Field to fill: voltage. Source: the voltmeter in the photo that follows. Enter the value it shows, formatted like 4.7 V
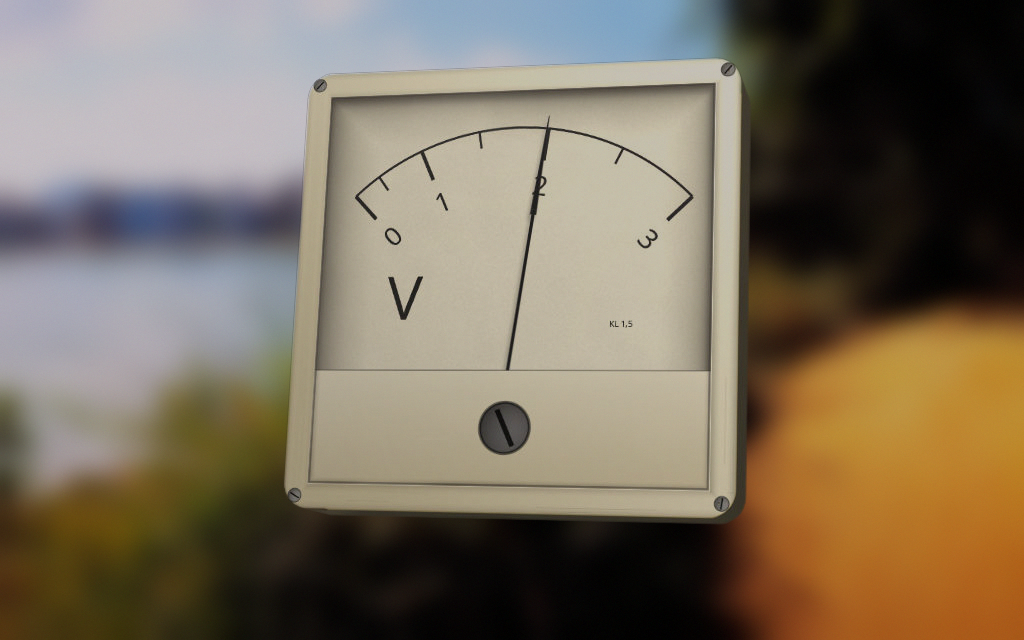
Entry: 2 V
